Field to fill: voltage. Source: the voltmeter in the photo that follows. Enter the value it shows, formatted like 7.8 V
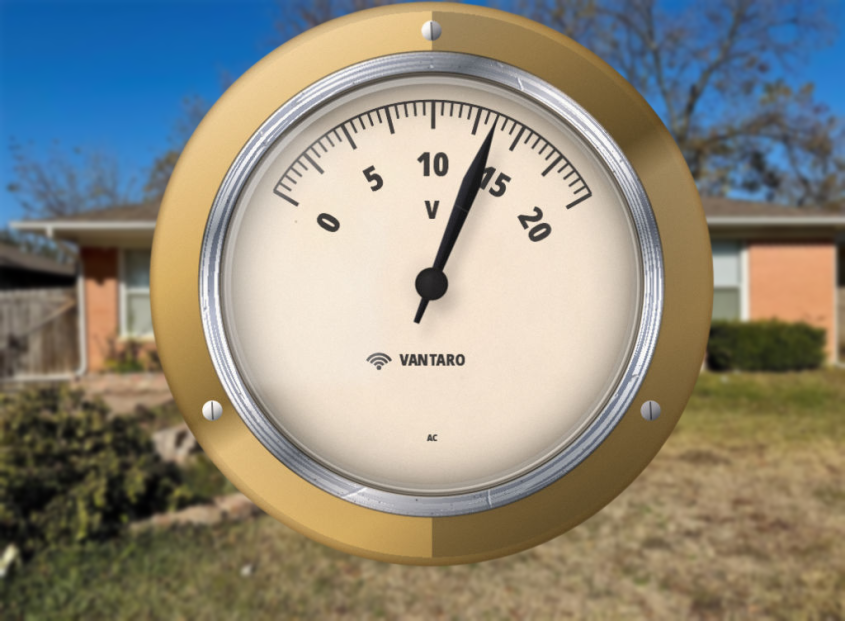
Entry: 13.5 V
